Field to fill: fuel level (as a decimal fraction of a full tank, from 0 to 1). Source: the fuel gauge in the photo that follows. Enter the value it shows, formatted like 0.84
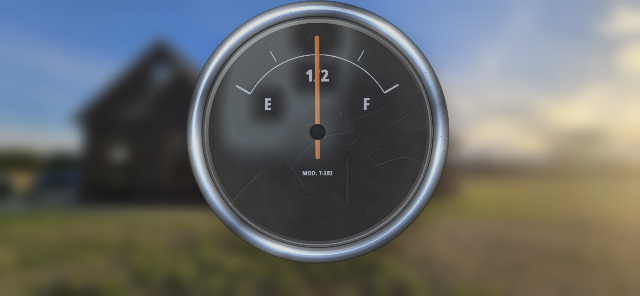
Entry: 0.5
